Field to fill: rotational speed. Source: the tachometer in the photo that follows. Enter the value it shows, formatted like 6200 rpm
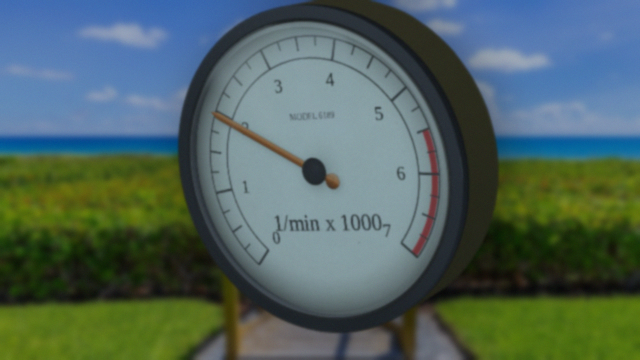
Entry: 2000 rpm
